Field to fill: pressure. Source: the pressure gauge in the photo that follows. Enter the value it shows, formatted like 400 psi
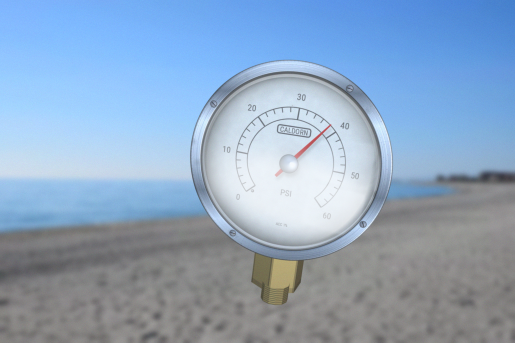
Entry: 38 psi
